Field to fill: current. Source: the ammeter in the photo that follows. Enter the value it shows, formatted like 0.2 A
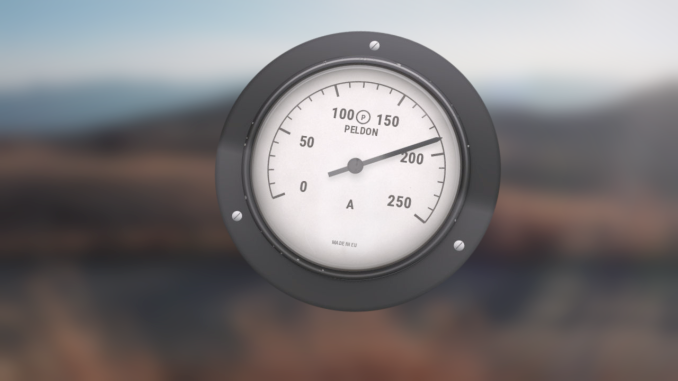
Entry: 190 A
